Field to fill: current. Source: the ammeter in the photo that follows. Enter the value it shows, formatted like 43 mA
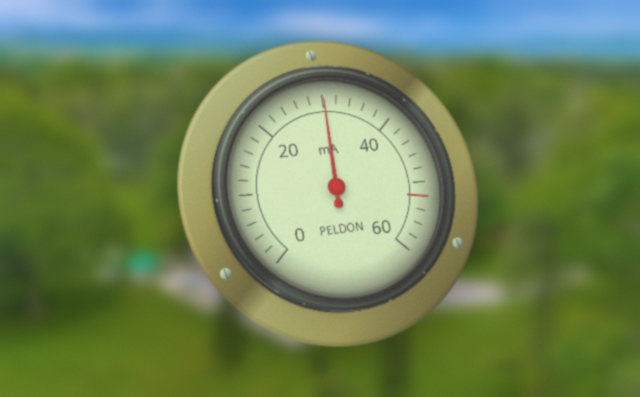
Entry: 30 mA
